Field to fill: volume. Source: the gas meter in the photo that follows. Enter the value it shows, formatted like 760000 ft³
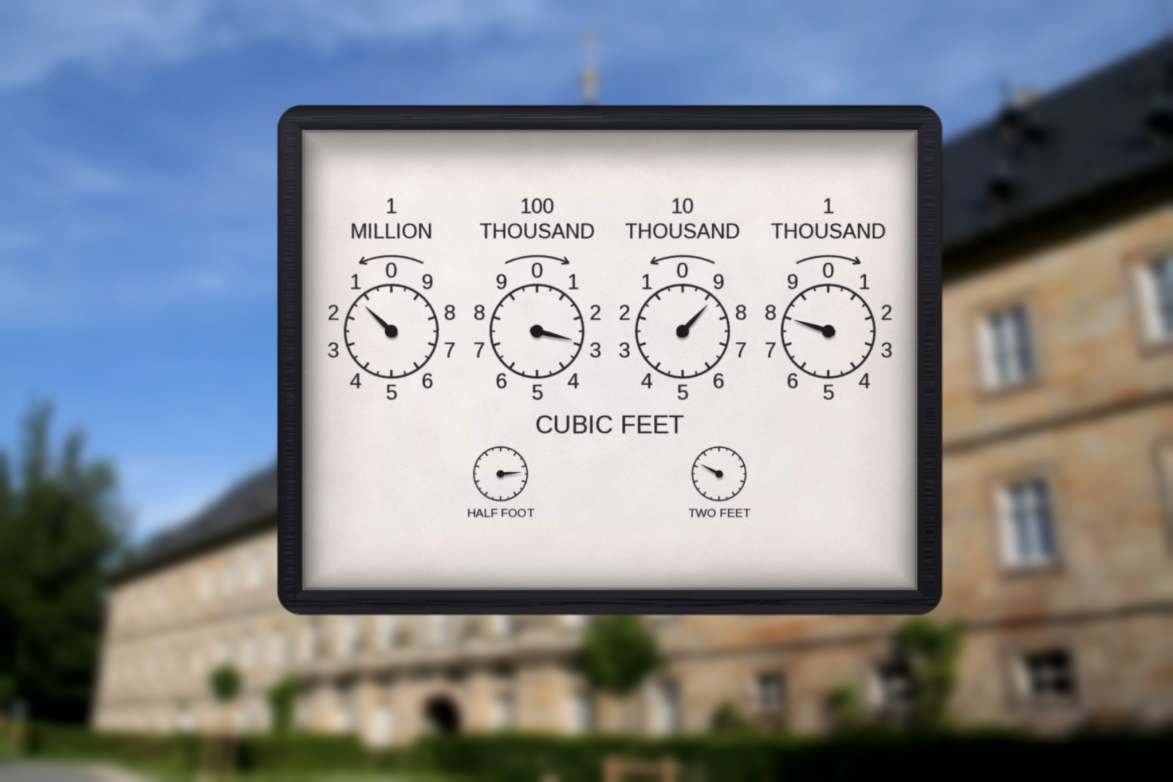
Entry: 128800 ft³
